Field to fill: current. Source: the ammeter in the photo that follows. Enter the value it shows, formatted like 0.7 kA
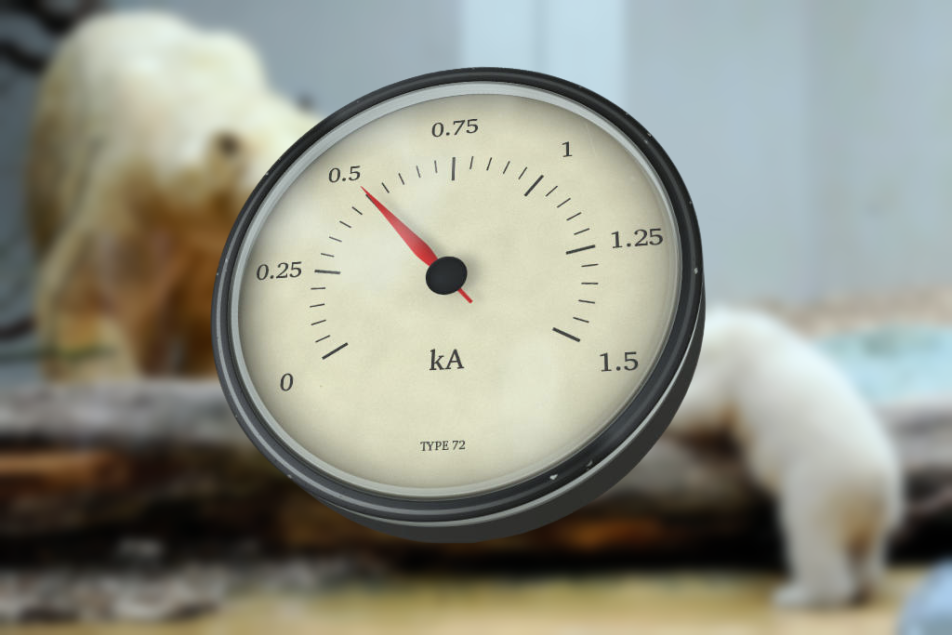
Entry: 0.5 kA
